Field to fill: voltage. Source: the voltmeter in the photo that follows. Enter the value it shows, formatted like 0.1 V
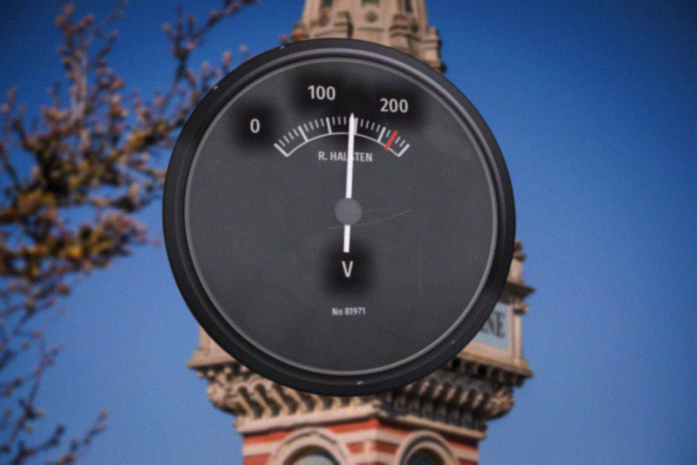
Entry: 140 V
